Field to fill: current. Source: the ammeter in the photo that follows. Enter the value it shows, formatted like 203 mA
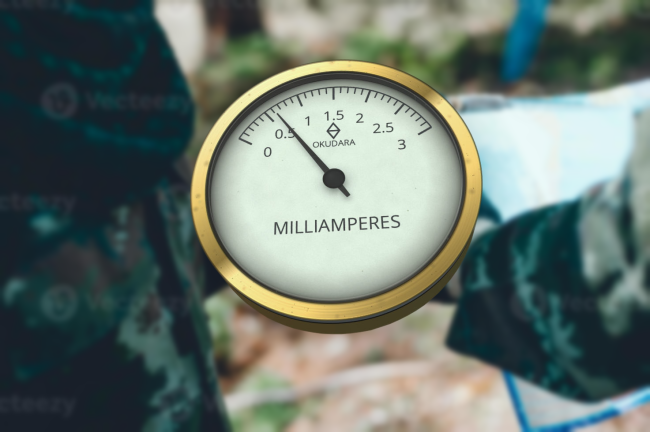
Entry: 0.6 mA
